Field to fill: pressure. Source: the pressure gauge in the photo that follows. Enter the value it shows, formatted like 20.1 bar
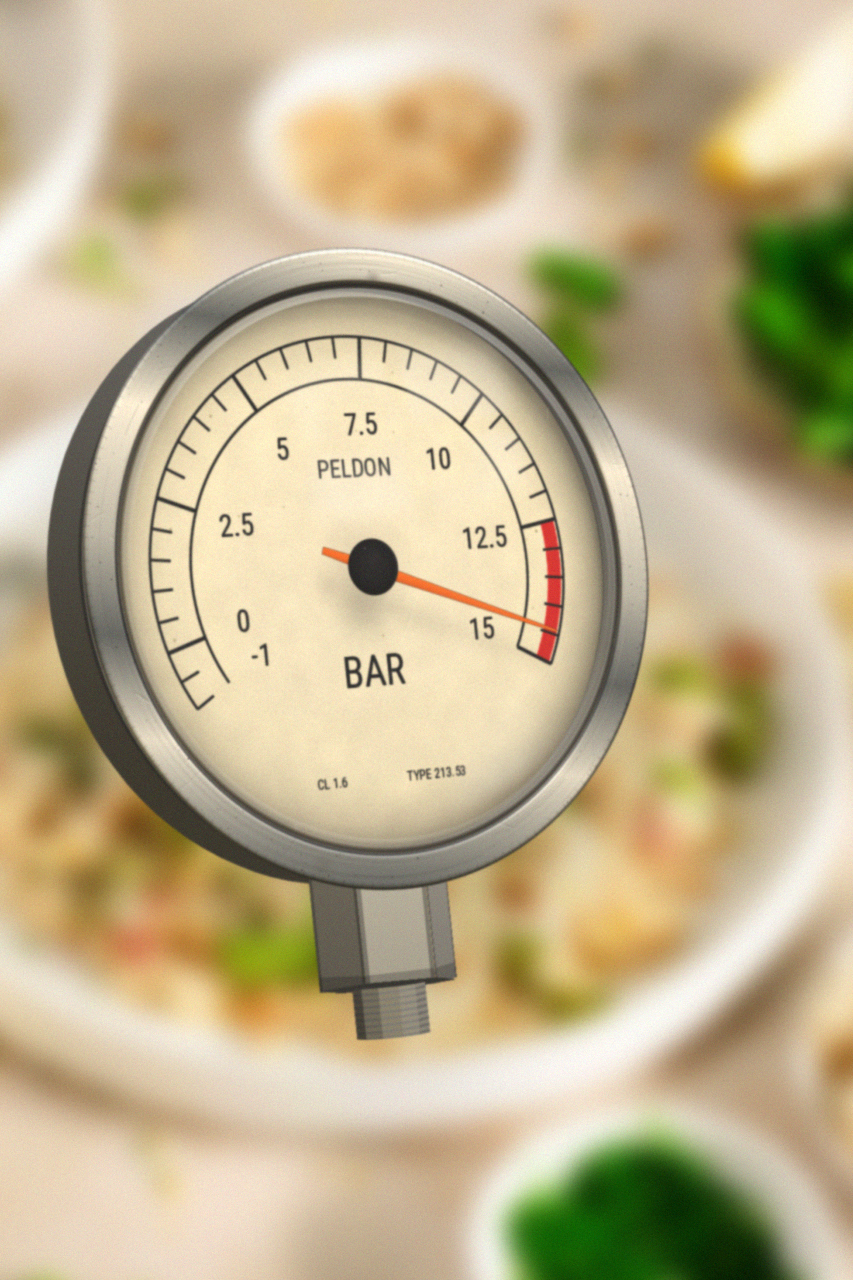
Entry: 14.5 bar
